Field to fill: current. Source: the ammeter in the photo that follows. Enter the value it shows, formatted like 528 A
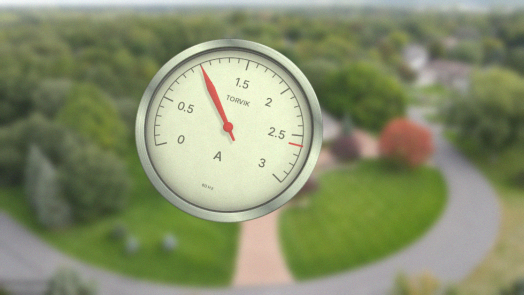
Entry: 1 A
